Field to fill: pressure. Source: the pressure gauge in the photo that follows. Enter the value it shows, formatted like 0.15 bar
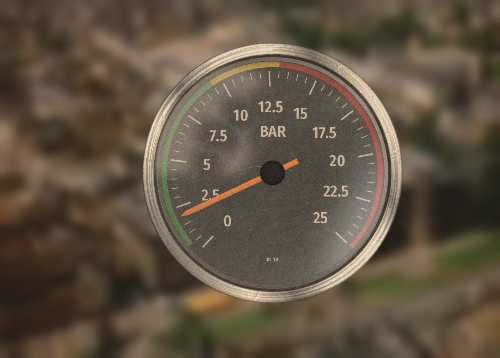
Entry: 2 bar
